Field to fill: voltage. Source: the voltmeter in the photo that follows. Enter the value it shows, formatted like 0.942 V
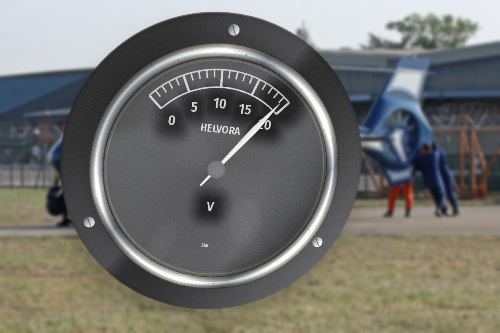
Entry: 19 V
